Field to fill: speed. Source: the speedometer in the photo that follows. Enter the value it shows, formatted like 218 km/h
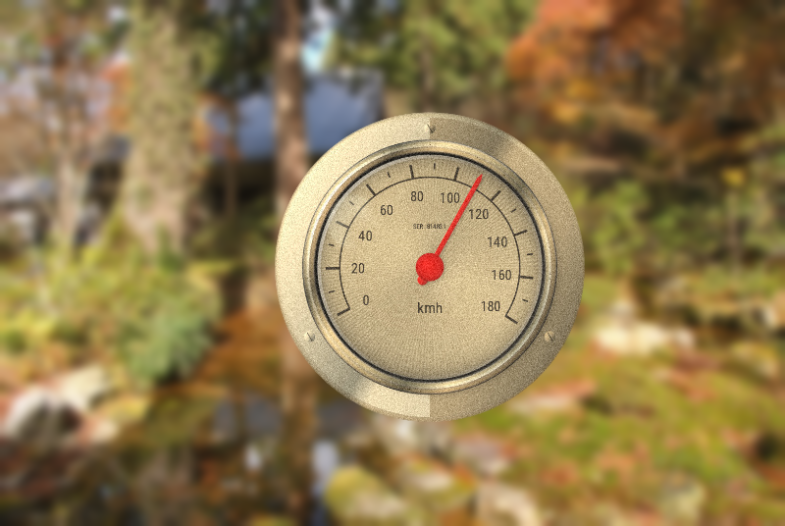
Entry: 110 km/h
